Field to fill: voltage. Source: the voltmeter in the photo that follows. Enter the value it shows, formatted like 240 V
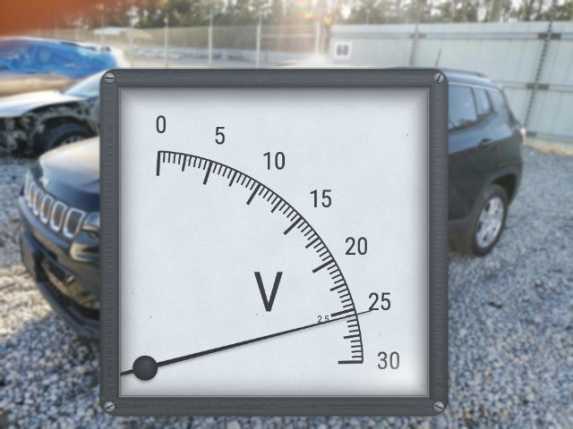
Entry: 25.5 V
